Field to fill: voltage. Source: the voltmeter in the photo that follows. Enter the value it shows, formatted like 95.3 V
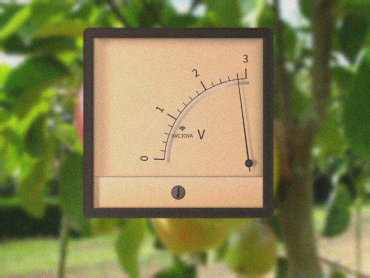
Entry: 2.8 V
